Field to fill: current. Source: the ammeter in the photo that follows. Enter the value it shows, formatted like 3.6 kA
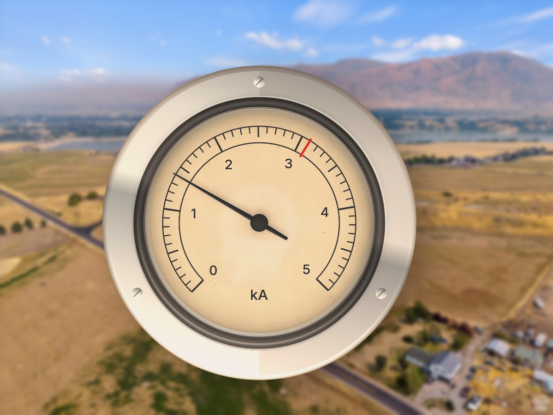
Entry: 1.4 kA
